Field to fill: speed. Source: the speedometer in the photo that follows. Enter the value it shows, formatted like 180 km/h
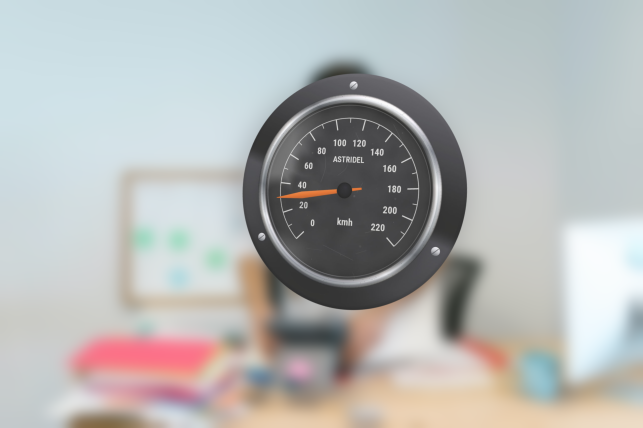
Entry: 30 km/h
